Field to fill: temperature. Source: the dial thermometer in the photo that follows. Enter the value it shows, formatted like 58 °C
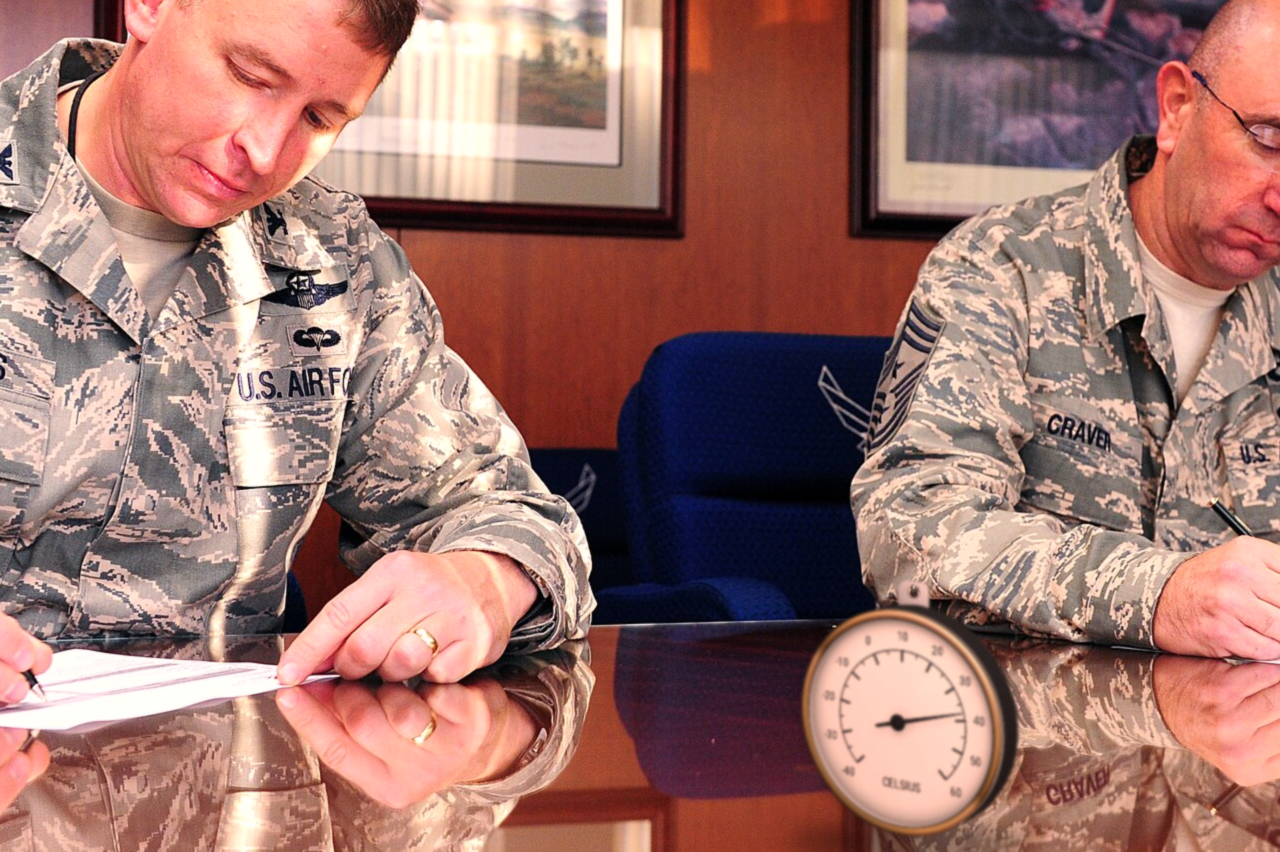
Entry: 37.5 °C
